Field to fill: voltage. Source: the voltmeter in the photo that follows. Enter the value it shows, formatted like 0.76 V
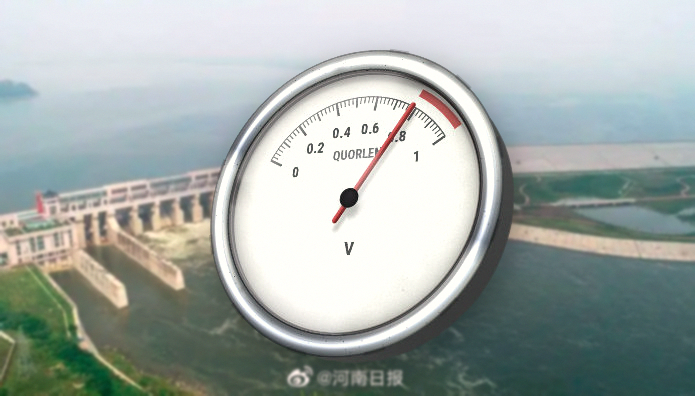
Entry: 0.8 V
